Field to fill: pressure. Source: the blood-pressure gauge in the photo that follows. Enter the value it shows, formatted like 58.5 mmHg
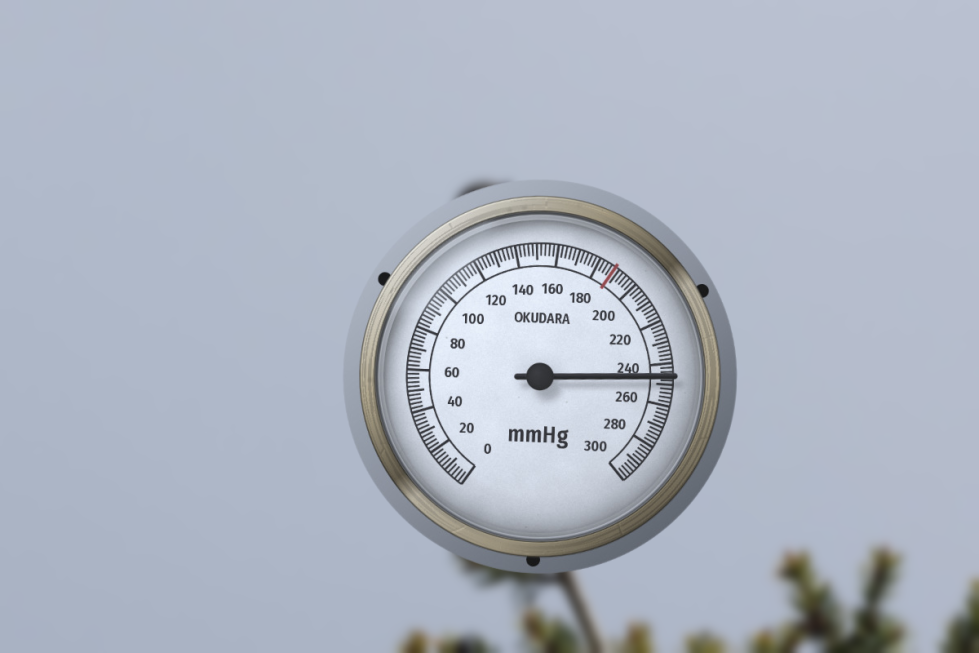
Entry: 246 mmHg
